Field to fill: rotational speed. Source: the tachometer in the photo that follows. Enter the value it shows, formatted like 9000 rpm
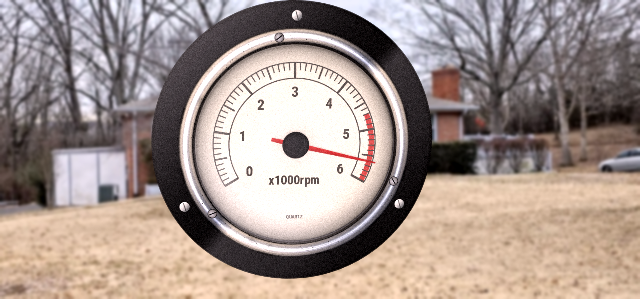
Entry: 5600 rpm
